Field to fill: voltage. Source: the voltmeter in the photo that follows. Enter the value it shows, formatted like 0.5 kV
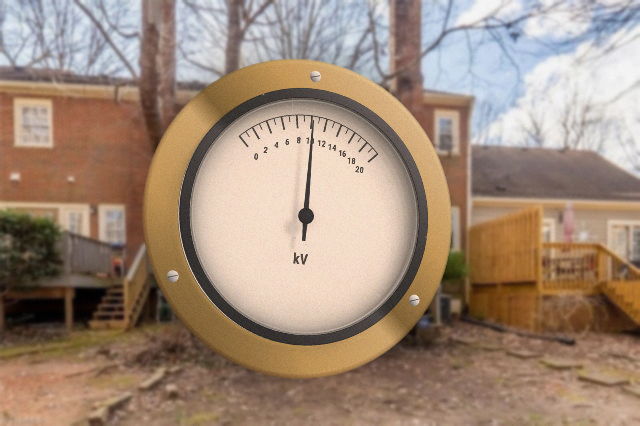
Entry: 10 kV
